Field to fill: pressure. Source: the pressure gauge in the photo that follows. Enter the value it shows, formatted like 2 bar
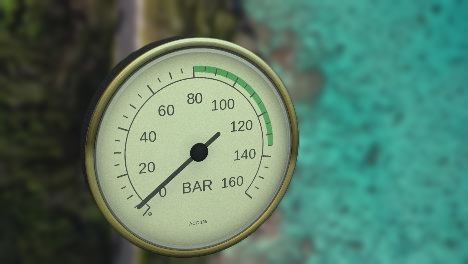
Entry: 5 bar
